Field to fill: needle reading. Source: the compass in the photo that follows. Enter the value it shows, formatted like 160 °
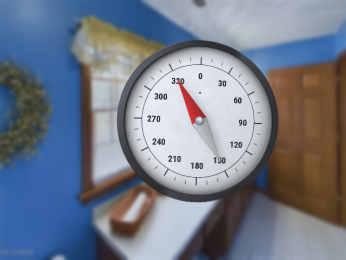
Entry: 330 °
